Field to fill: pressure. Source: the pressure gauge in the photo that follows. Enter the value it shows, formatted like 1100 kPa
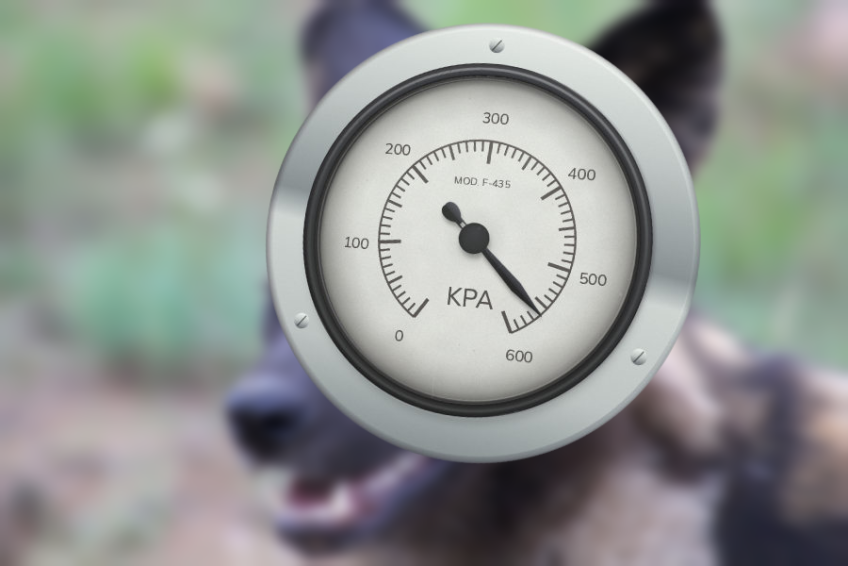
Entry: 560 kPa
